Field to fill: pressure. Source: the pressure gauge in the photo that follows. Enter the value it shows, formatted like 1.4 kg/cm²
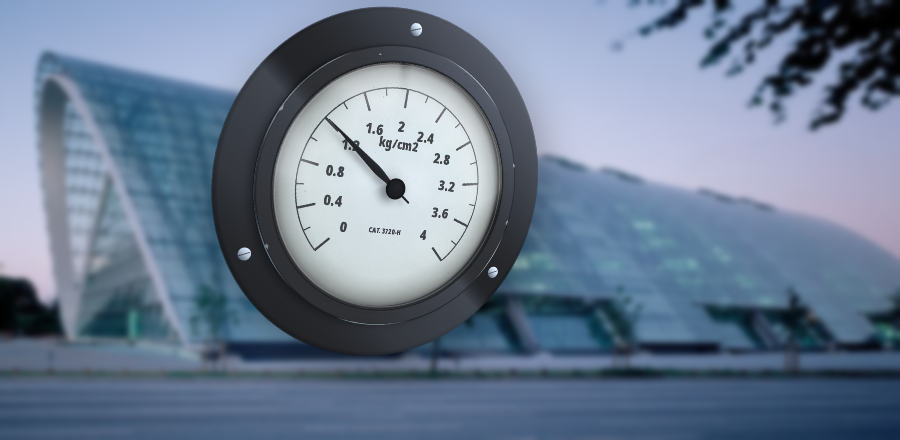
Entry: 1.2 kg/cm²
